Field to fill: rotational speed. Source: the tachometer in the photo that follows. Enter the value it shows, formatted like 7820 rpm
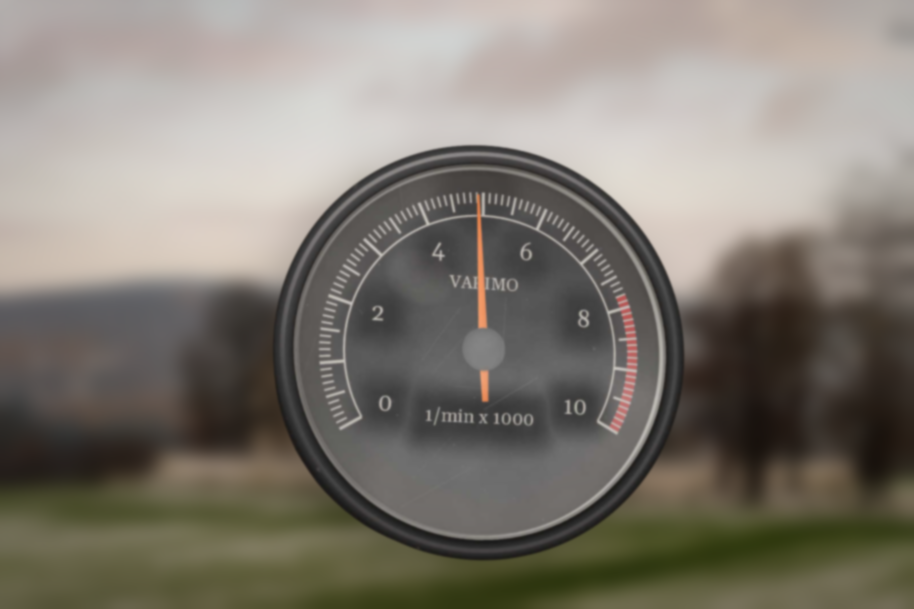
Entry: 4900 rpm
